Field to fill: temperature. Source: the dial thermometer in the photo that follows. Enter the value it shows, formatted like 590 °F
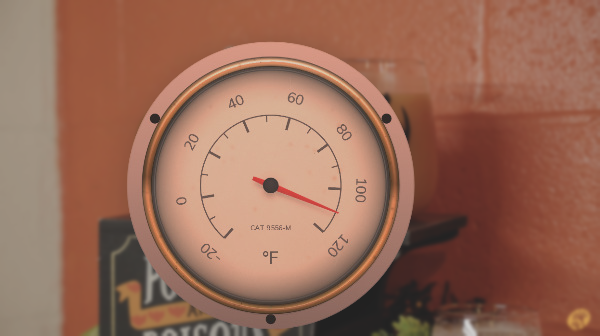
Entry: 110 °F
